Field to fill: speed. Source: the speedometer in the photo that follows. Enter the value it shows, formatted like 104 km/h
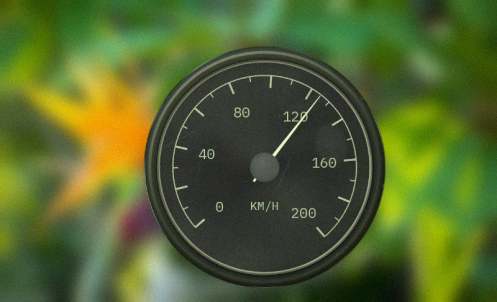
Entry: 125 km/h
